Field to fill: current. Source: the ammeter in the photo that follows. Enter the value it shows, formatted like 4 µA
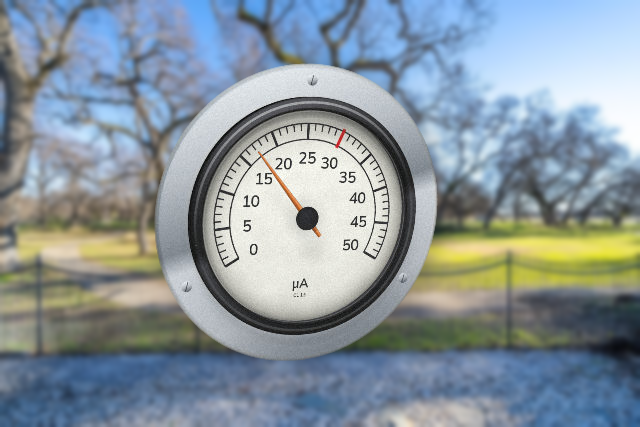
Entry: 17 µA
